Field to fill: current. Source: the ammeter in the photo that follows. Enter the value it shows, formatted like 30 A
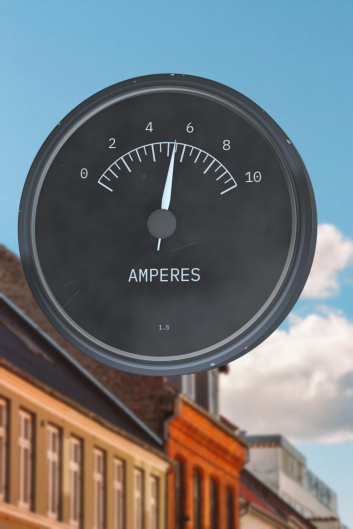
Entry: 5.5 A
